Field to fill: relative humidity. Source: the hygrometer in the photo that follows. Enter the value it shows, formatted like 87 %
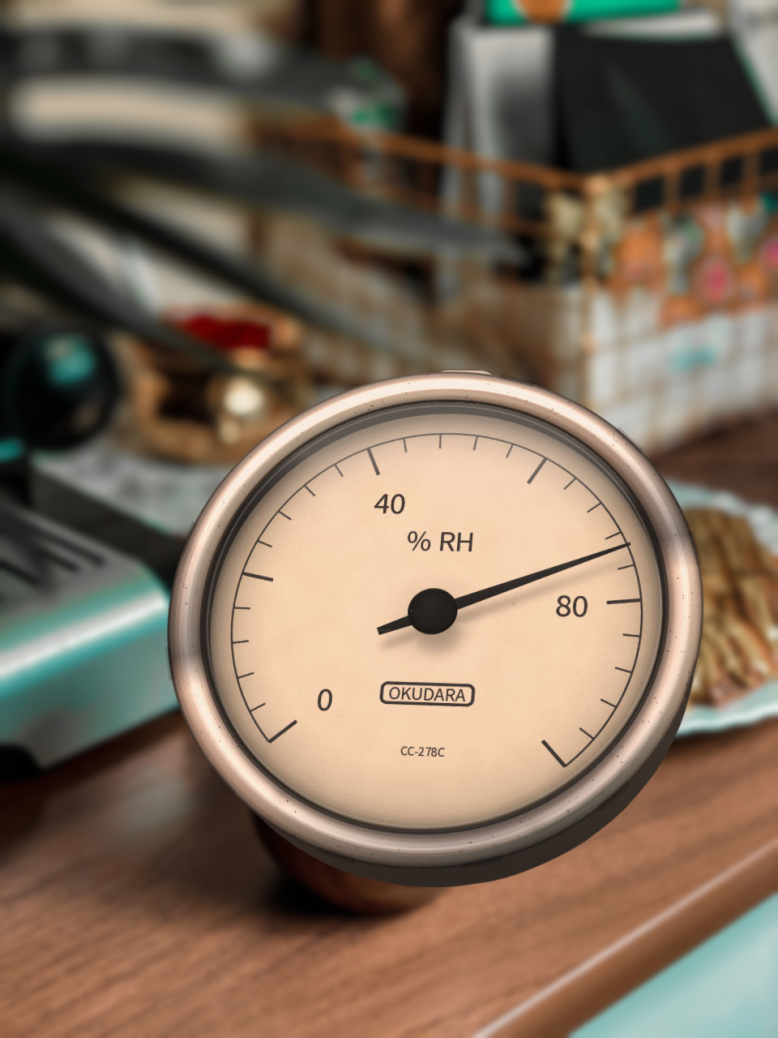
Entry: 74 %
